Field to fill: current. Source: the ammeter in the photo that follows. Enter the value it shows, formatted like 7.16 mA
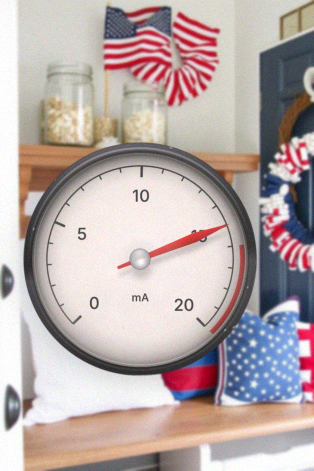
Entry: 15 mA
